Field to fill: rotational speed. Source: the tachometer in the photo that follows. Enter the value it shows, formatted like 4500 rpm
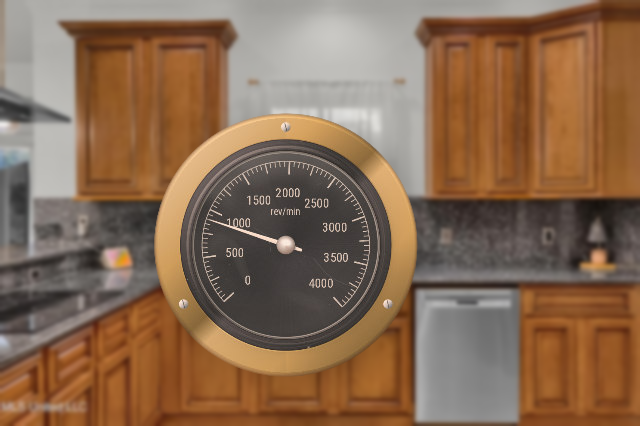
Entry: 900 rpm
